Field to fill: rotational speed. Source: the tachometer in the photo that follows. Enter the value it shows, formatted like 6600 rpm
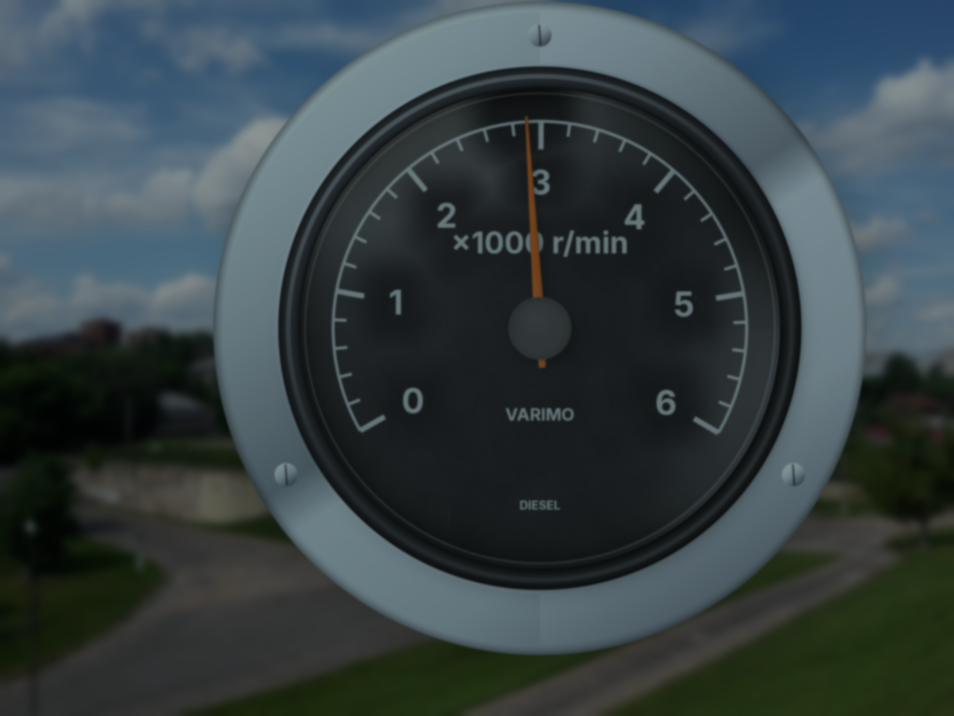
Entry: 2900 rpm
